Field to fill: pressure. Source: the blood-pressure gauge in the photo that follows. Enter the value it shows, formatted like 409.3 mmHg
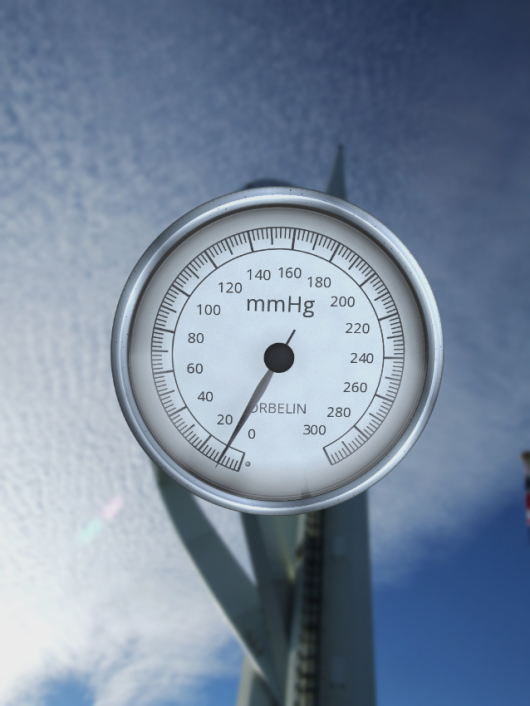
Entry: 10 mmHg
